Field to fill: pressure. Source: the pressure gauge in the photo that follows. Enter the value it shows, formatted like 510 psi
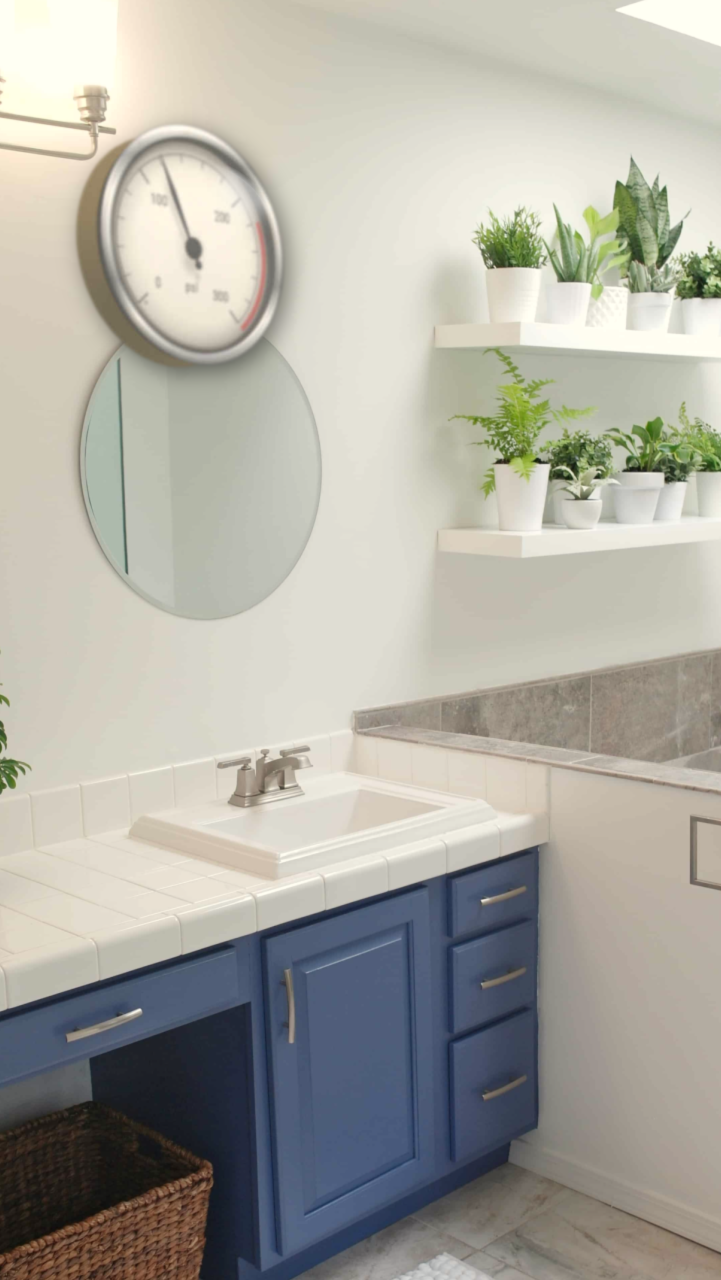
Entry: 120 psi
